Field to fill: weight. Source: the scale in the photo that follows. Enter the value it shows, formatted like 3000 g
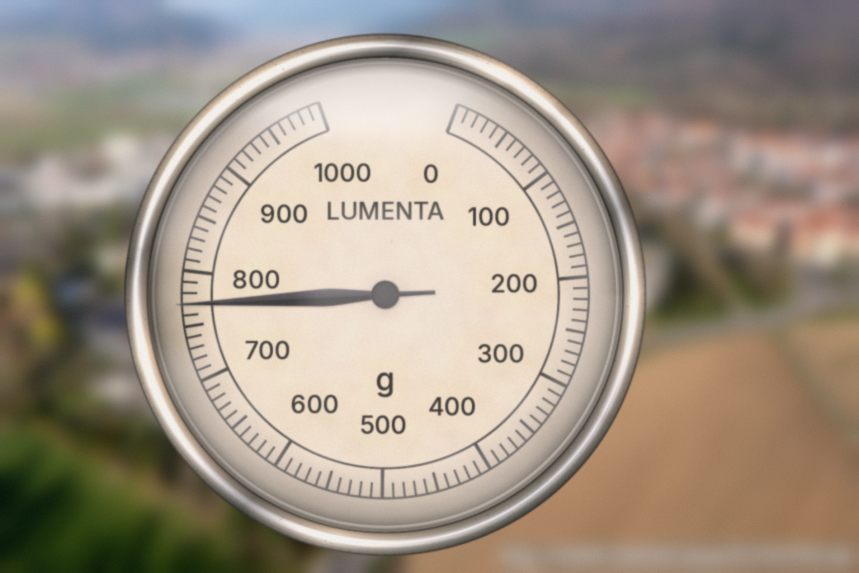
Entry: 770 g
